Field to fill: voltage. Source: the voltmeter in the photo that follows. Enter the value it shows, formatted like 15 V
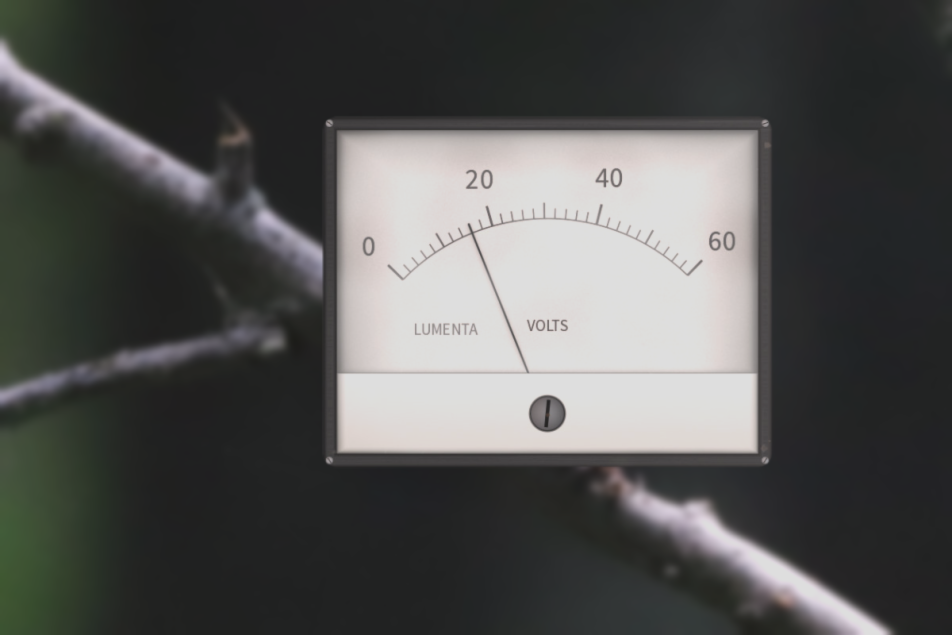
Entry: 16 V
